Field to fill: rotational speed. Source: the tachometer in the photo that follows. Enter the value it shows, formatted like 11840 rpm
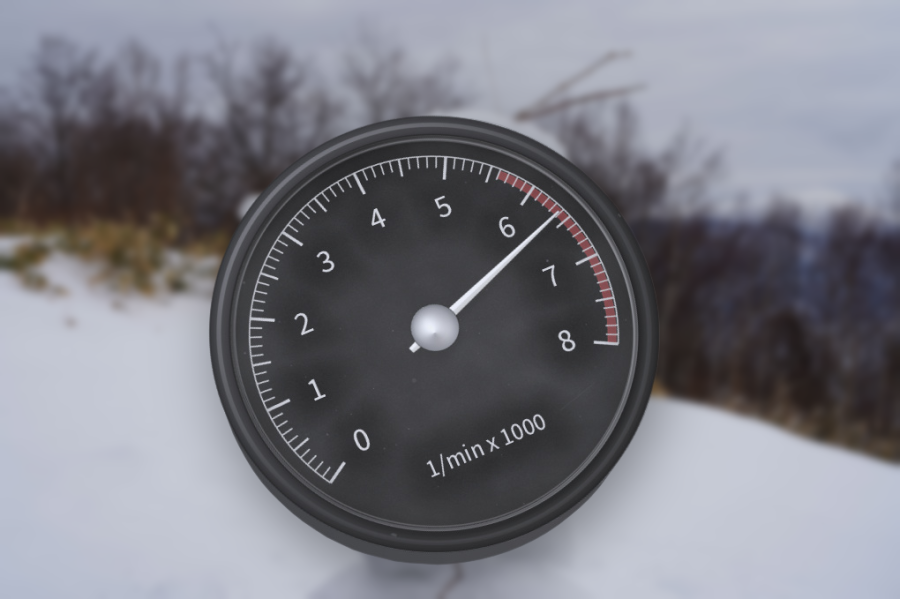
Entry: 6400 rpm
